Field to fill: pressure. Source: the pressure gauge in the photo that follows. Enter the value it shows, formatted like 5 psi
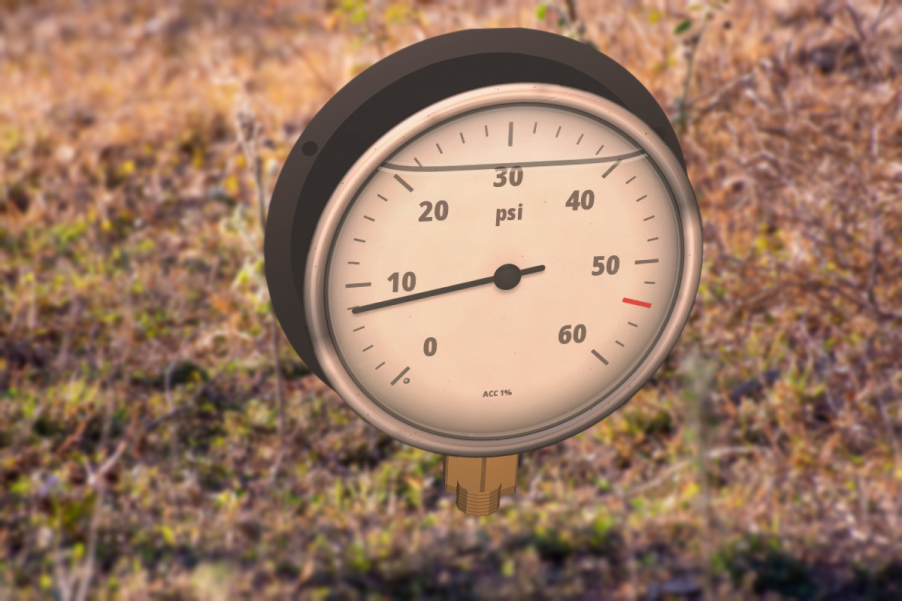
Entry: 8 psi
